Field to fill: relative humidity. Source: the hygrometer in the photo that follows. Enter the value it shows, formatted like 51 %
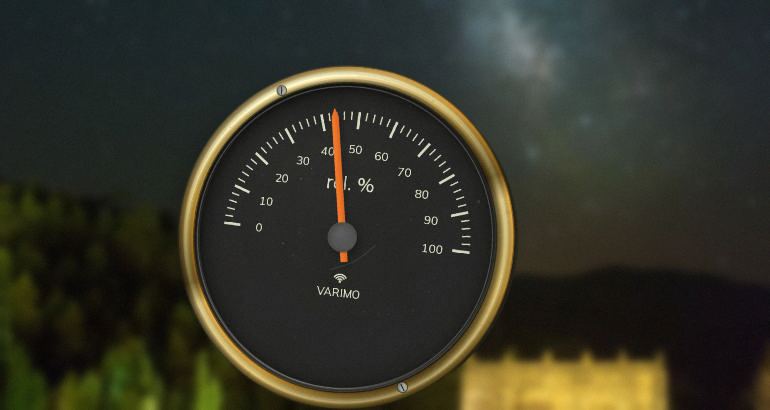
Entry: 44 %
